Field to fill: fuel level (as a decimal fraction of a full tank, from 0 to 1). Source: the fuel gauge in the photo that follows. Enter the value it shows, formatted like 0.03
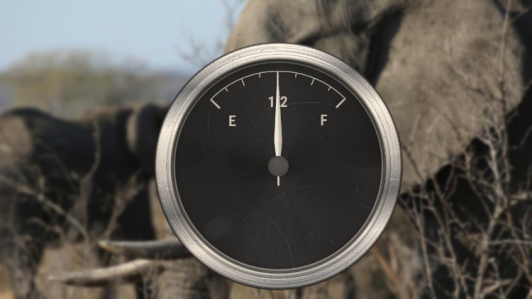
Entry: 0.5
